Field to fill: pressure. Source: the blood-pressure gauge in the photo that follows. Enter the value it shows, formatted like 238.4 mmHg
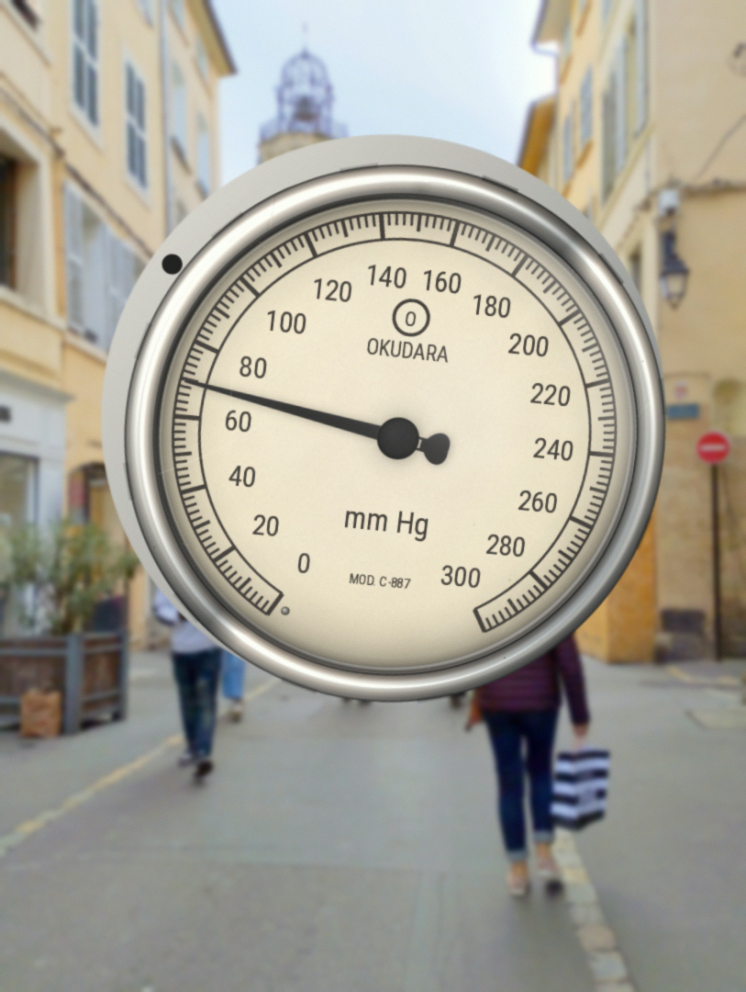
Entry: 70 mmHg
